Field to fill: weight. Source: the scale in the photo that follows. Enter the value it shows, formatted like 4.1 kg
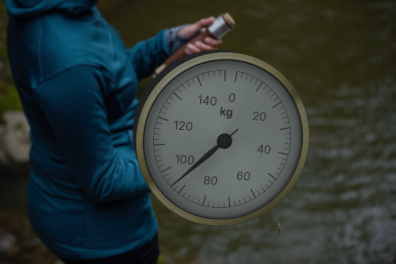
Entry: 94 kg
